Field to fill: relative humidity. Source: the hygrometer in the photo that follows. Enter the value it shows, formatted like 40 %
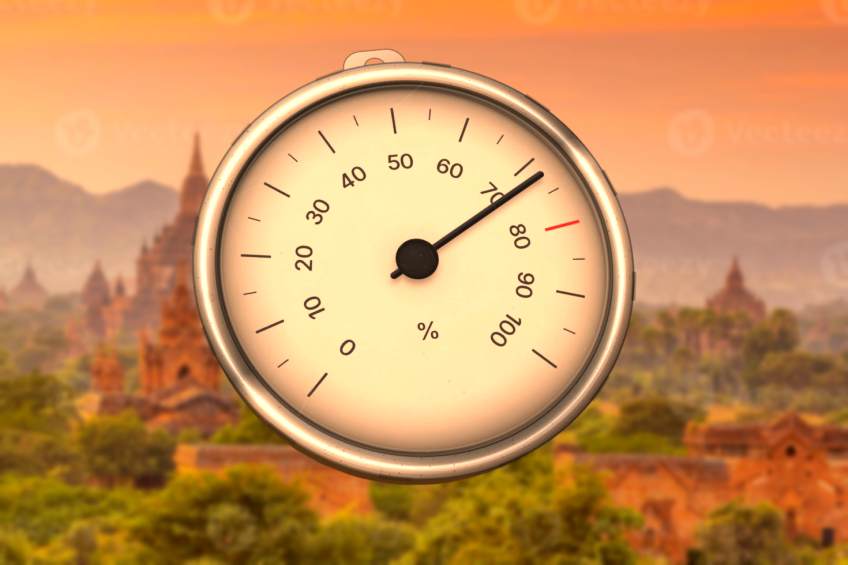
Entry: 72.5 %
